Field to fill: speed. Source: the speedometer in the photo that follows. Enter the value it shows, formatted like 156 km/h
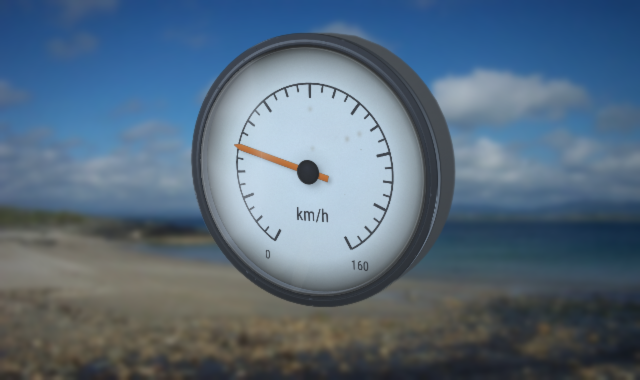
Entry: 40 km/h
